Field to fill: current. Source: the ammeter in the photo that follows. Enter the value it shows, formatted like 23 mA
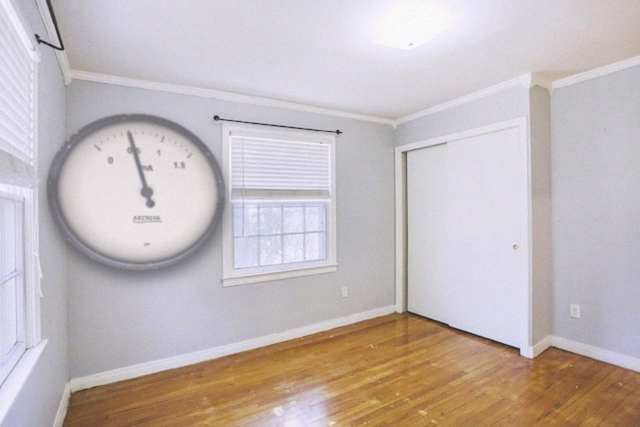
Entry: 0.5 mA
